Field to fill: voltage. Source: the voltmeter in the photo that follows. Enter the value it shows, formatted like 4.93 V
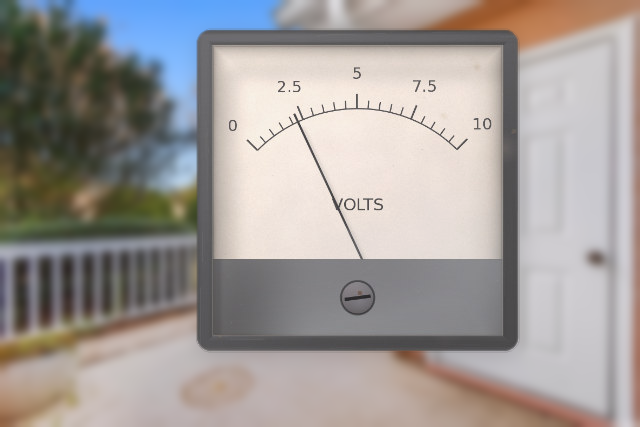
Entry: 2.25 V
